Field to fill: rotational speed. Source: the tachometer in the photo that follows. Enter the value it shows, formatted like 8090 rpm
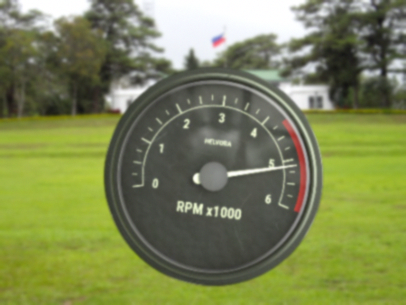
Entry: 5125 rpm
